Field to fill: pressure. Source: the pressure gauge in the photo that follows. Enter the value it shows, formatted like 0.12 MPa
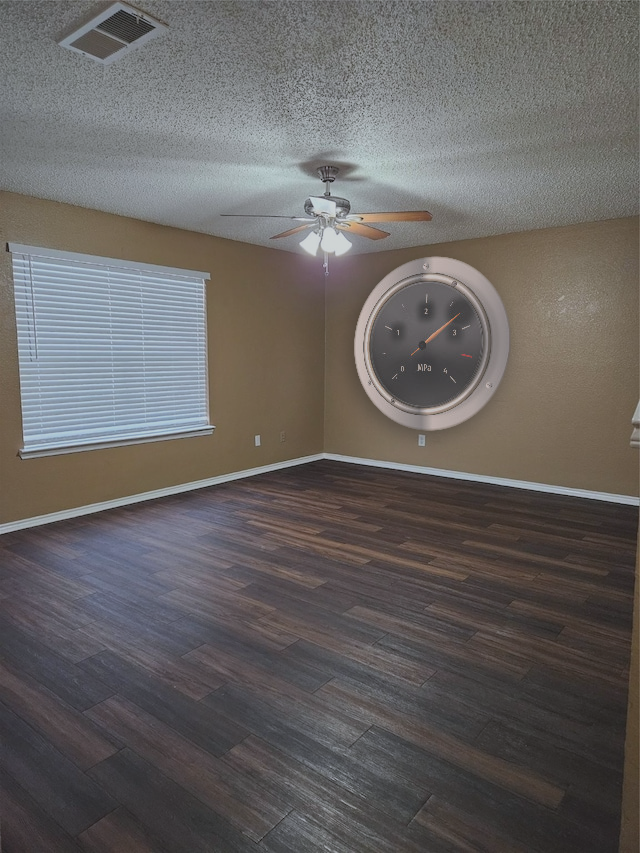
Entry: 2.75 MPa
